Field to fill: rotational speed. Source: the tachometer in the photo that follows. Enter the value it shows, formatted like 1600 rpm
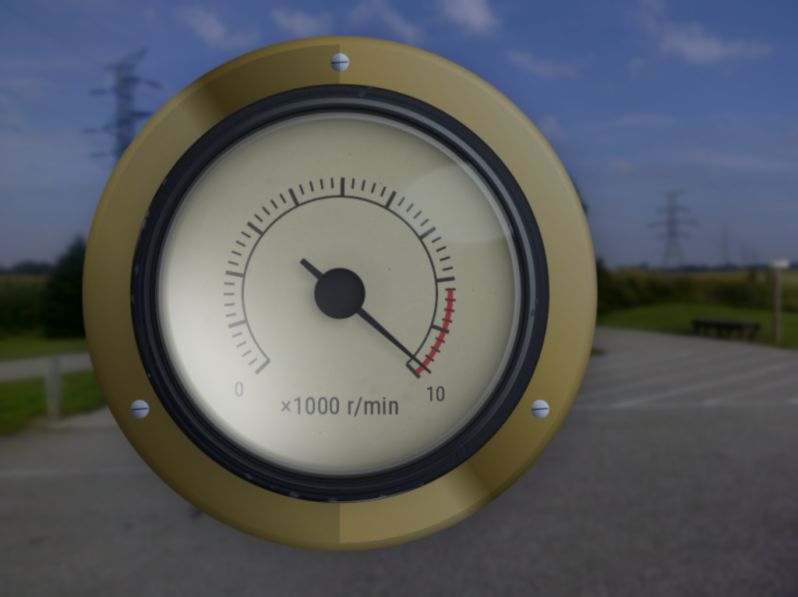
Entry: 9800 rpm
